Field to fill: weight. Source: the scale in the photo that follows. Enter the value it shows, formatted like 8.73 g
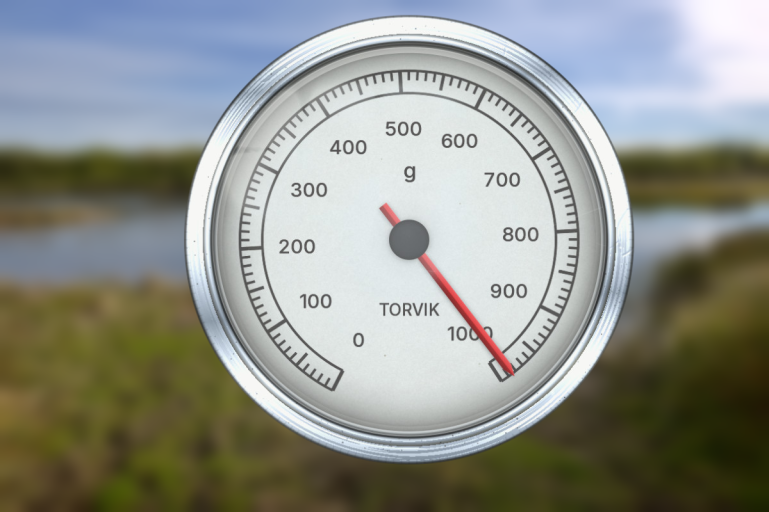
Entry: 985 g
